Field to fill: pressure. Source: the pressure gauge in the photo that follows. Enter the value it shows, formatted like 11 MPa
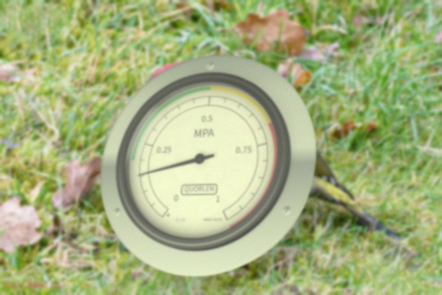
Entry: 0.15 MPa
